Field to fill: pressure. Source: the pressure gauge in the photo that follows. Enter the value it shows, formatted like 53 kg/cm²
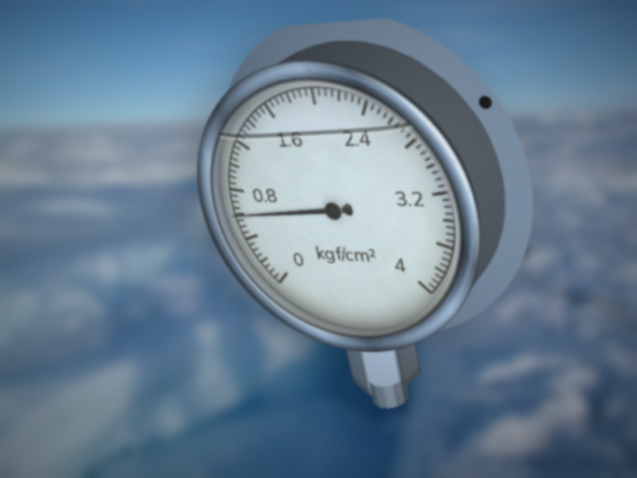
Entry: 0.6 kg/cm²
